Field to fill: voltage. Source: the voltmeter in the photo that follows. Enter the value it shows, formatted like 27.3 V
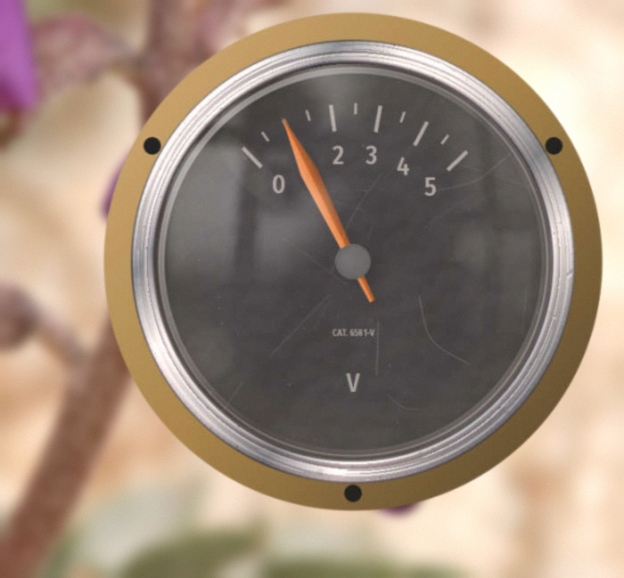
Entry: 1 V
